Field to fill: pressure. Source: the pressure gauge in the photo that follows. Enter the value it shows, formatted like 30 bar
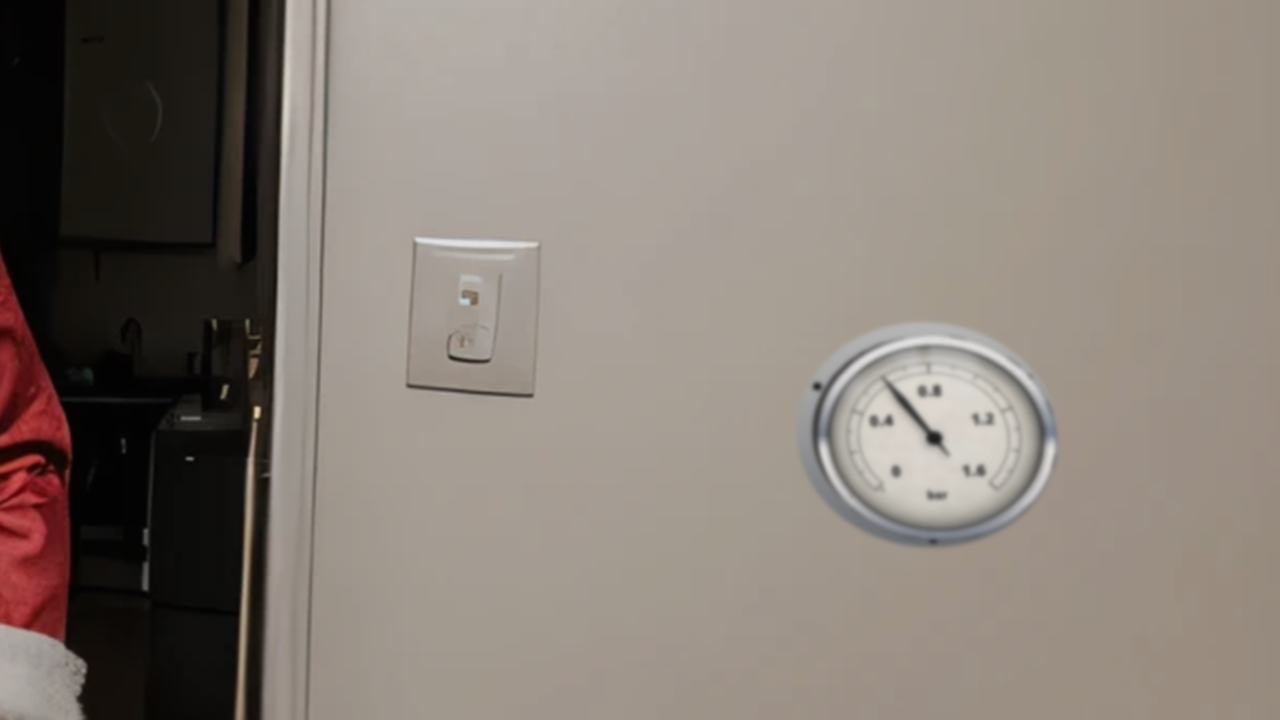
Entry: 0.6 bar
